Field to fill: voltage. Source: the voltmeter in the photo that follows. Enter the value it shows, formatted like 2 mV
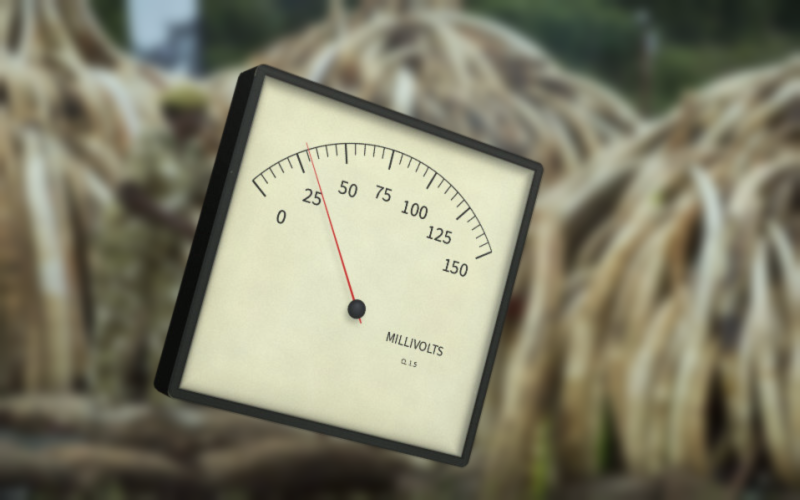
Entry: 30 mV
